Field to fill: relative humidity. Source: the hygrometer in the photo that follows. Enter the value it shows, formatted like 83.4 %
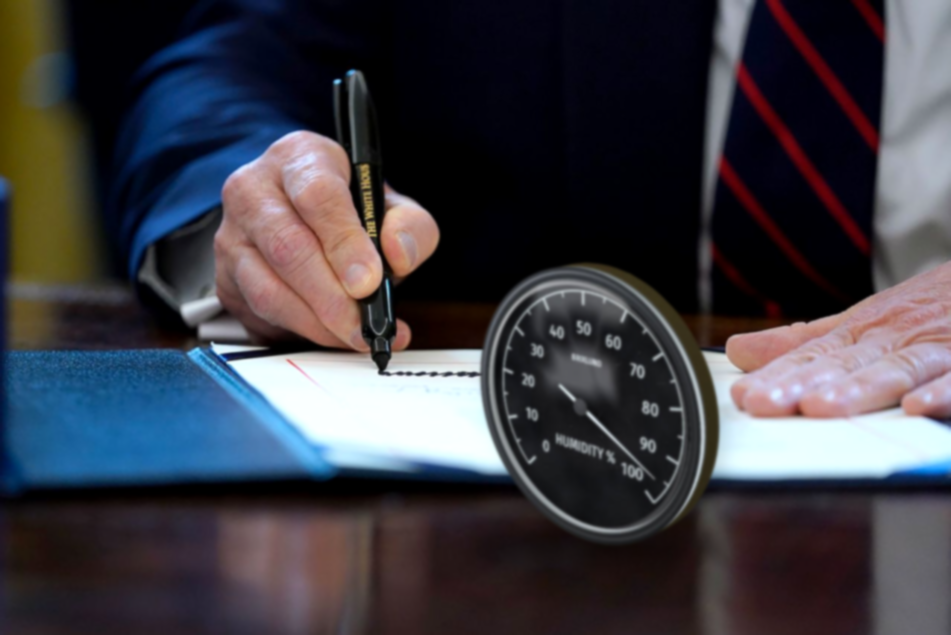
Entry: 95 %
